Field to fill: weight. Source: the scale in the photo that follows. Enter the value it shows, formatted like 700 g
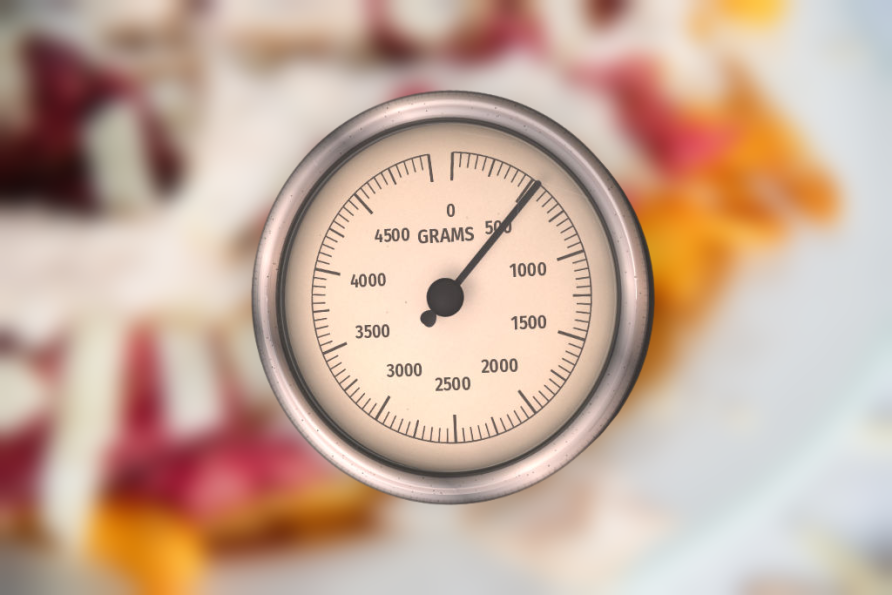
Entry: 550 g
